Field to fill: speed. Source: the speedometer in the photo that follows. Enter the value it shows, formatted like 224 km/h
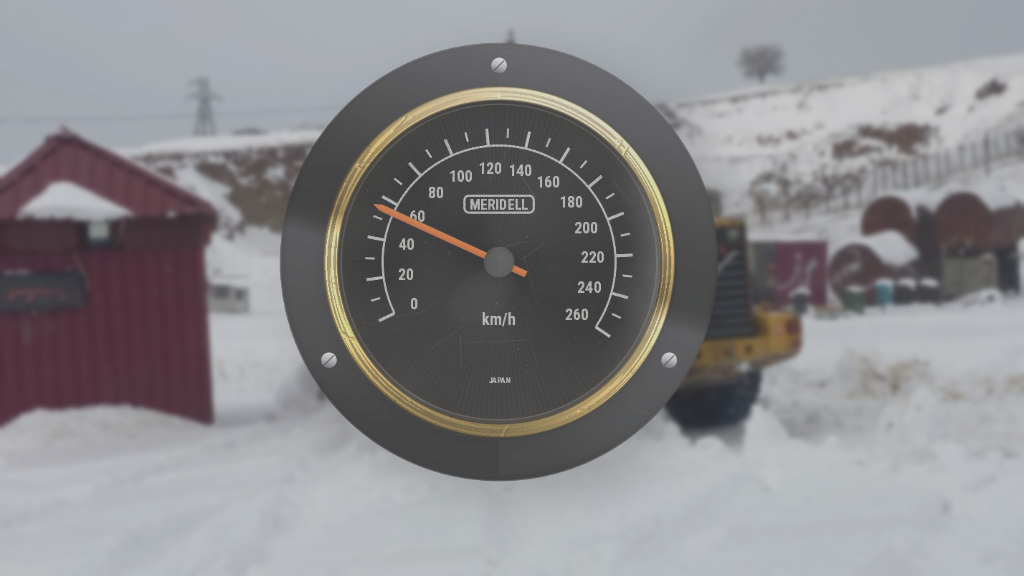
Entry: 55 km/h
